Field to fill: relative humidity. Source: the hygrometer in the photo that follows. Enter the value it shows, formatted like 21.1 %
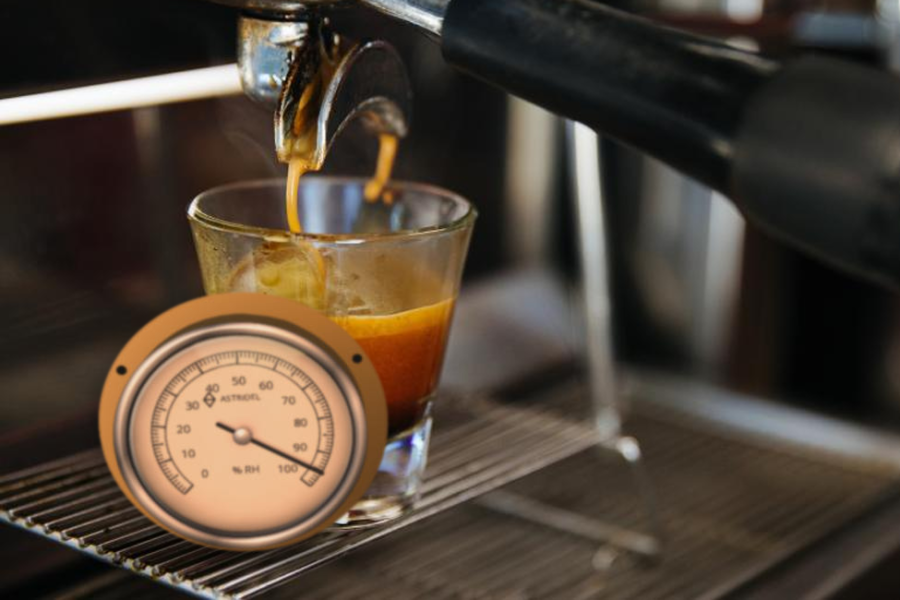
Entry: 95 %
